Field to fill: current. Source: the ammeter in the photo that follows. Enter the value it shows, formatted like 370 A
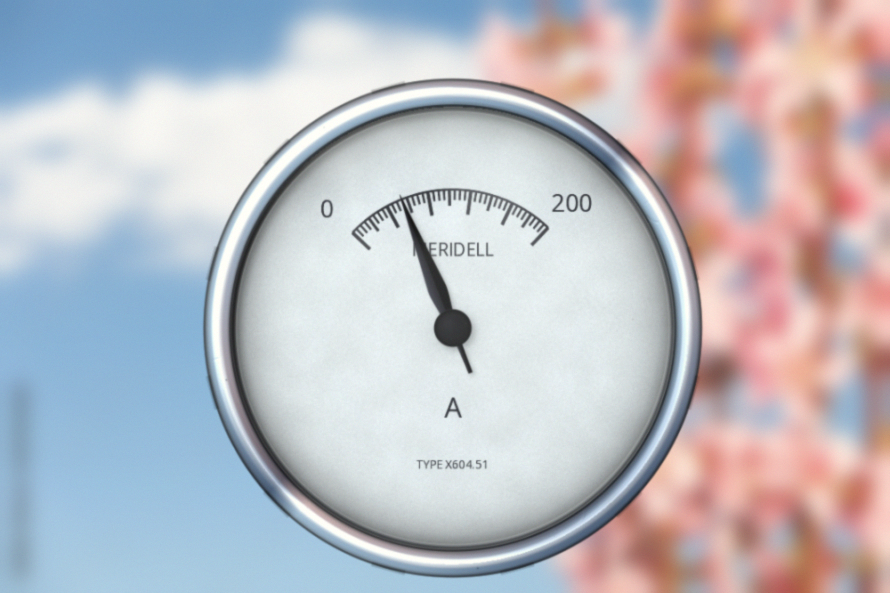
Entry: 55 A
